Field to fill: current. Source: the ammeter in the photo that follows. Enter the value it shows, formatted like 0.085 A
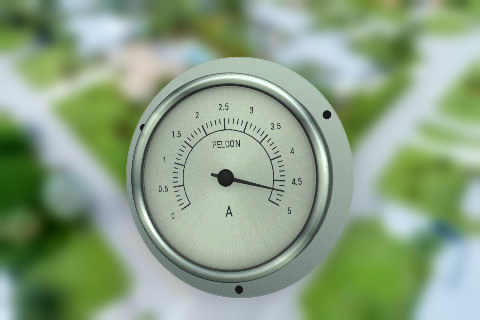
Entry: 4.7 A
